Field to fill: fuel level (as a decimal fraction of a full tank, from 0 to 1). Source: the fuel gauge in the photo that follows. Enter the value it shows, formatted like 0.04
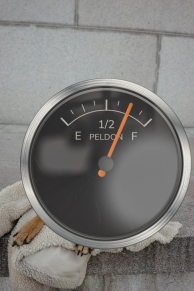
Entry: 0.75
